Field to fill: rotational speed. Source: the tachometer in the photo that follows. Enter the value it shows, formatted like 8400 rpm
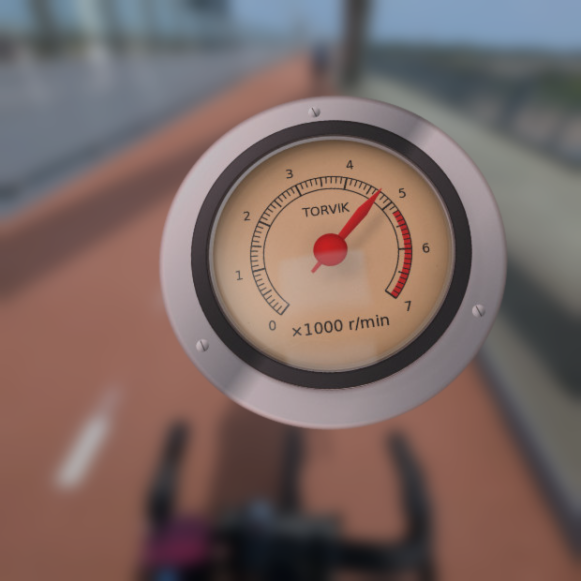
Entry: 4700 rpm
